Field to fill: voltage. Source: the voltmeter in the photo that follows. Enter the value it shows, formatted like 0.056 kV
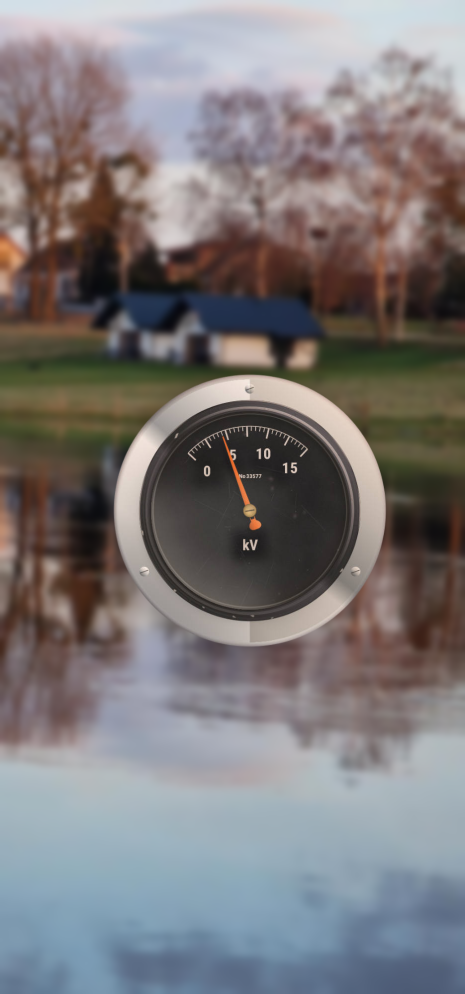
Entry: 4.5 kV
